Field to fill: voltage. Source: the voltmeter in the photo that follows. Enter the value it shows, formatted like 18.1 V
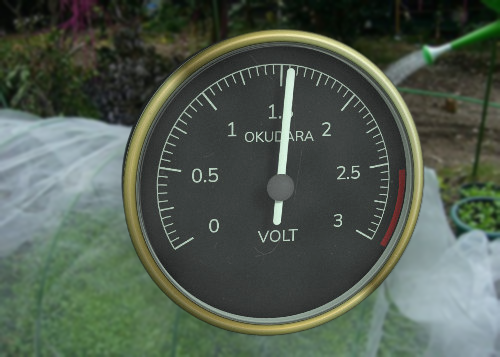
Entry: 1.55 V
